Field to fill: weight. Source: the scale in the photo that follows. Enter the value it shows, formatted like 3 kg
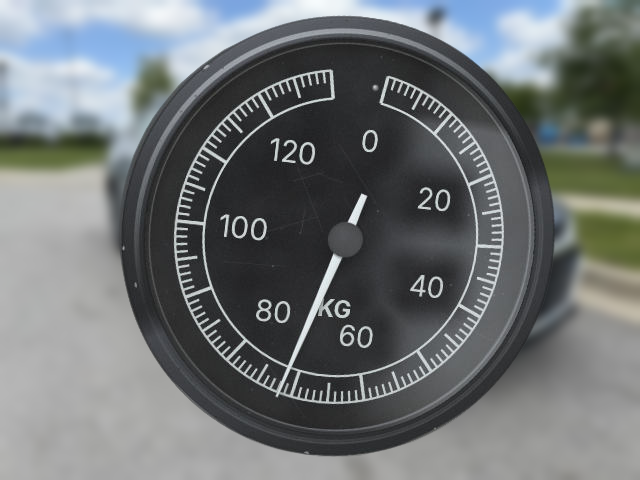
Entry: 72 kg
